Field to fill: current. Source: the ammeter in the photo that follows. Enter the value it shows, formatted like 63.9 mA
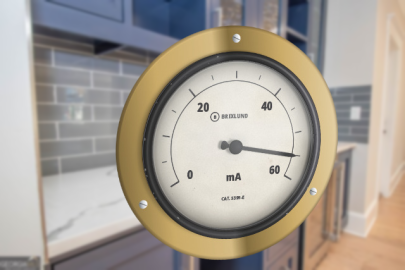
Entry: 55 mA
